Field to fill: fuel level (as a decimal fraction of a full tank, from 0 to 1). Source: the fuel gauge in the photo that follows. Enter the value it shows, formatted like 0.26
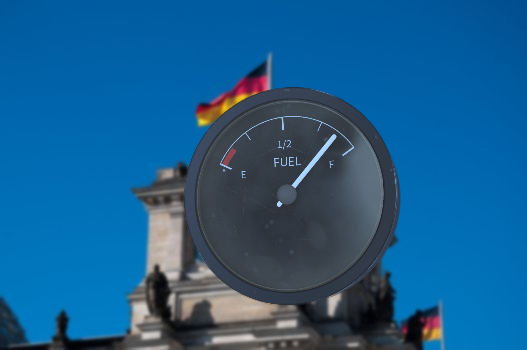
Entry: 0.875
